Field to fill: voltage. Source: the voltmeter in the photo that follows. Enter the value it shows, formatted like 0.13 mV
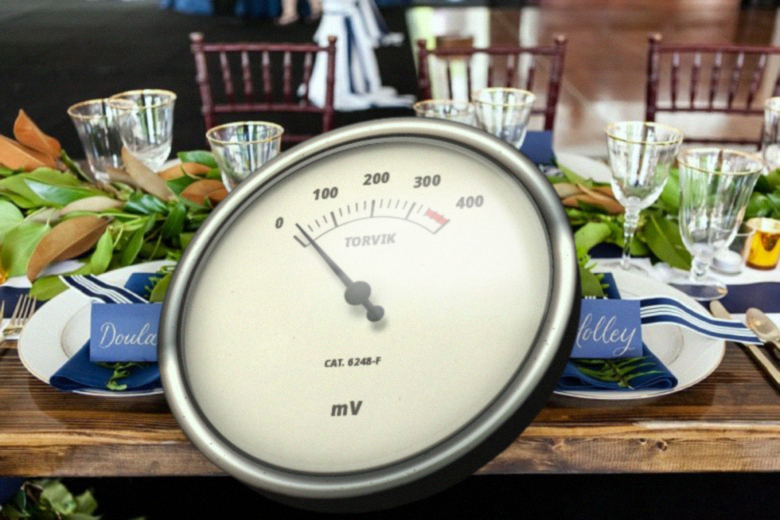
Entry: 20 mV
